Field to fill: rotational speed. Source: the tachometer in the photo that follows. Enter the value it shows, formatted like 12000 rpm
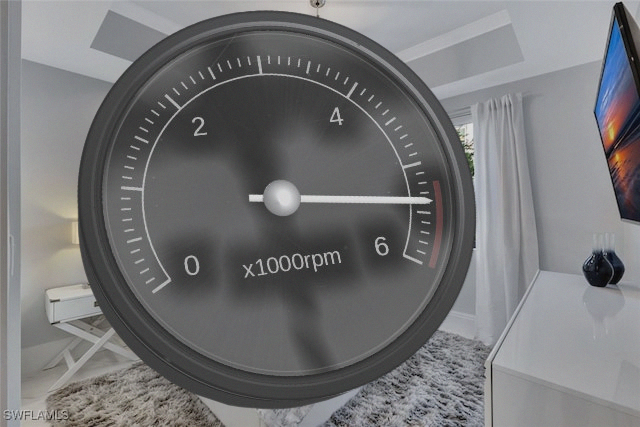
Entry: 5400 rpm
